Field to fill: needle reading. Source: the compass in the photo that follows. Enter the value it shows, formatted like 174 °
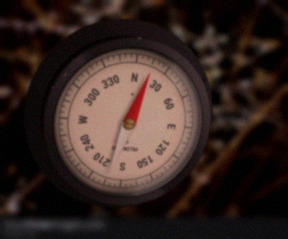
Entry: 15 °
